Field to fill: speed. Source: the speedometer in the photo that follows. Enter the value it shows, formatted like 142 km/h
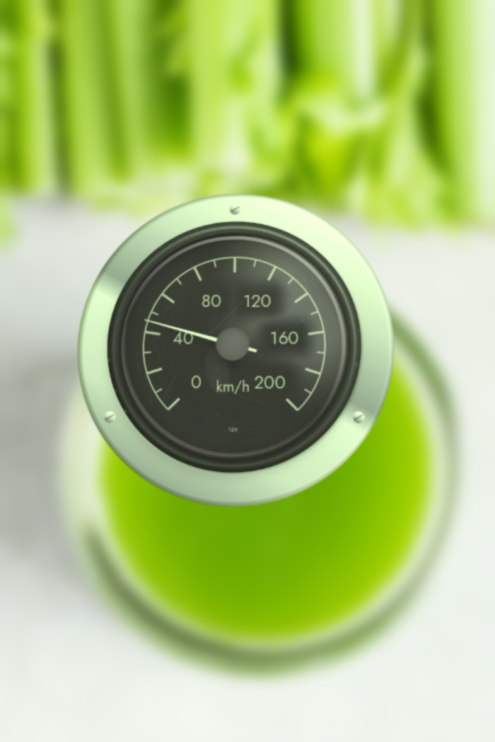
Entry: 45 km/h
